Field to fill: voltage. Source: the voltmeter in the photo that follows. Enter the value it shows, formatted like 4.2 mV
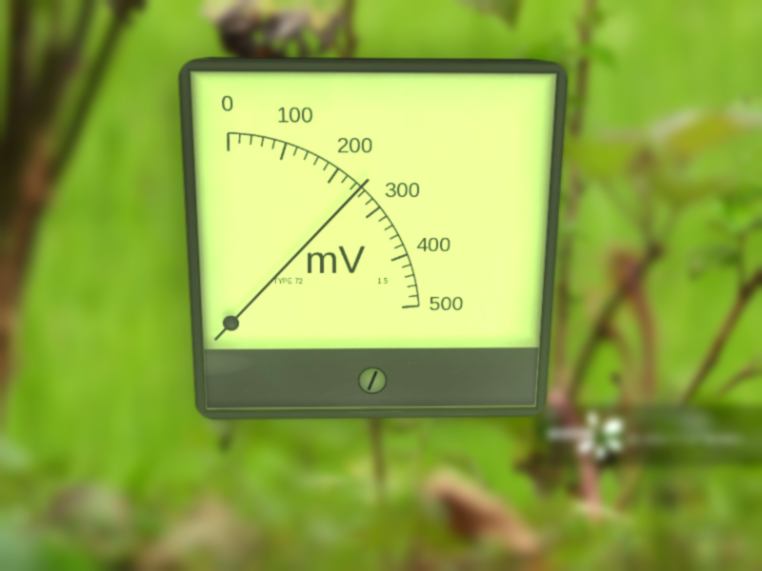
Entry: 250 mV
